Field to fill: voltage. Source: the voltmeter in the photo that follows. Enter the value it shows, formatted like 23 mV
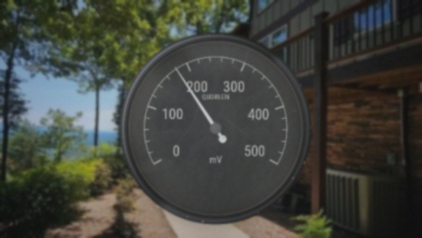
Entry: 180 mV
